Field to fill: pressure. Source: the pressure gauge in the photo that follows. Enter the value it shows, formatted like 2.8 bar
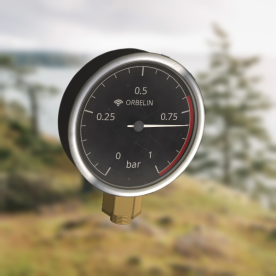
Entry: 0.8 bar
